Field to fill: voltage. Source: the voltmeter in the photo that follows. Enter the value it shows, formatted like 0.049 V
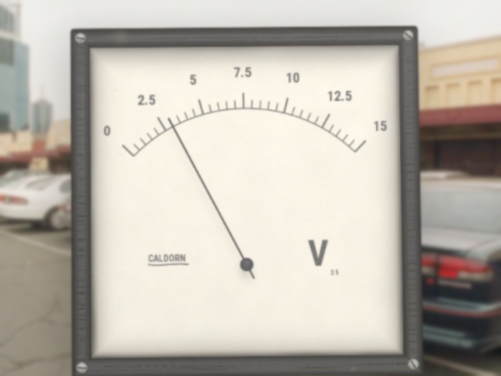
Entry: 3 V
